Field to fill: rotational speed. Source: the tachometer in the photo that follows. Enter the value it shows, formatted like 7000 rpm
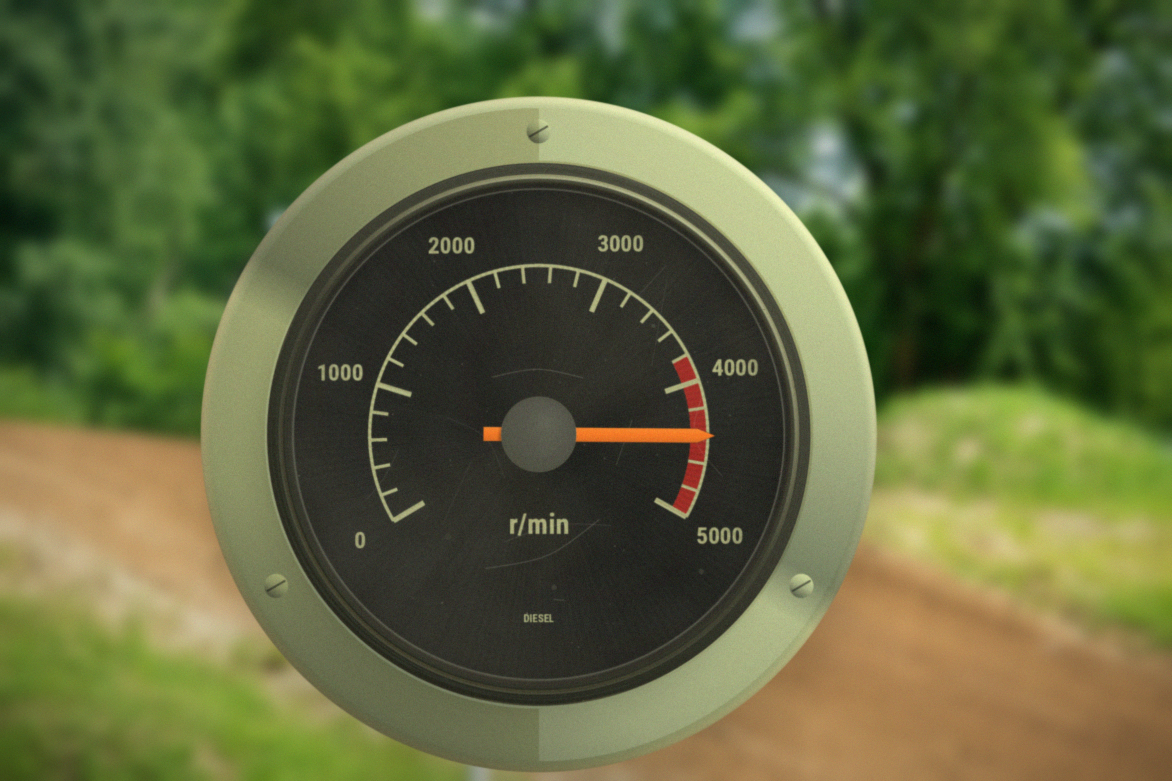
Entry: 4400 rpm
